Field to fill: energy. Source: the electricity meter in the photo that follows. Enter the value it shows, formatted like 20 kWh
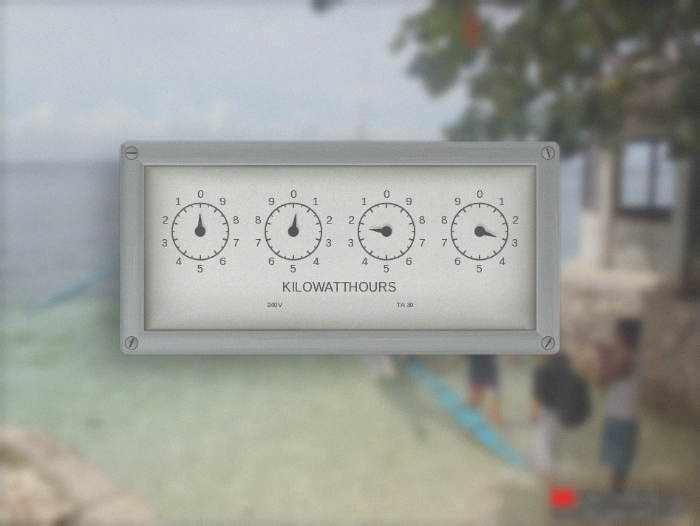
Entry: 23 kWh
